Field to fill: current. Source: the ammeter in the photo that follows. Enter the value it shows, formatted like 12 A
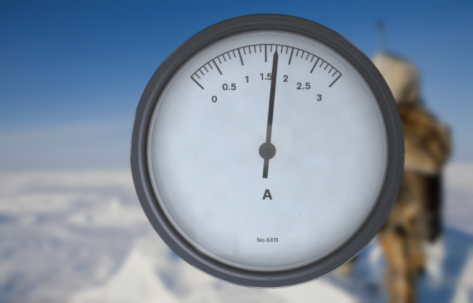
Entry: 1.7 A
